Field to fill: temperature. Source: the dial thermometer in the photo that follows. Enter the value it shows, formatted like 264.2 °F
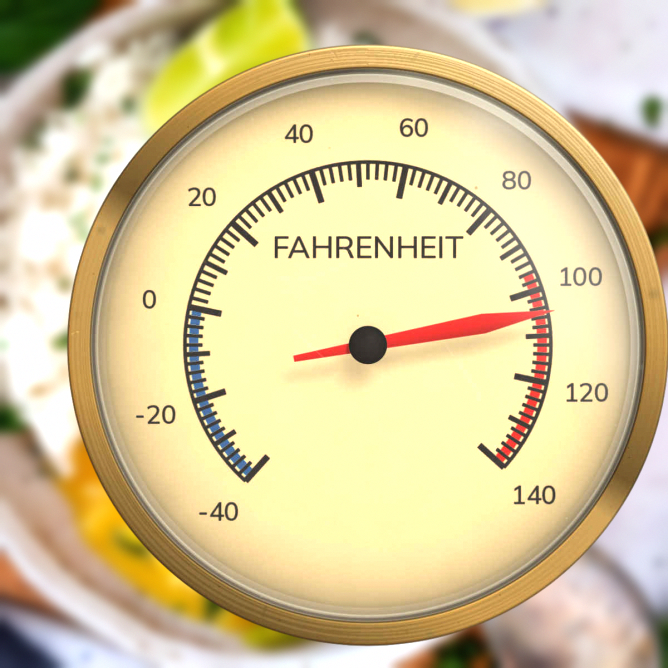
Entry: 105 °F
